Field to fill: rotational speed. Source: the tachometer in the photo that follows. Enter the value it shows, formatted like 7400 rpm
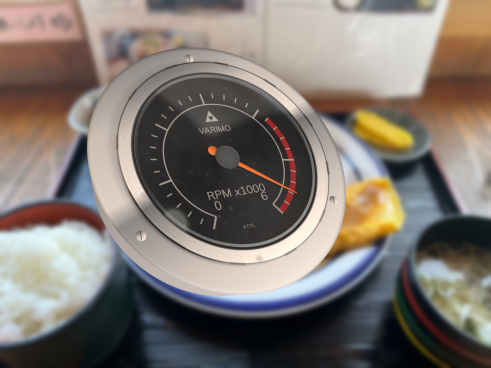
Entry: 5600 rpm
